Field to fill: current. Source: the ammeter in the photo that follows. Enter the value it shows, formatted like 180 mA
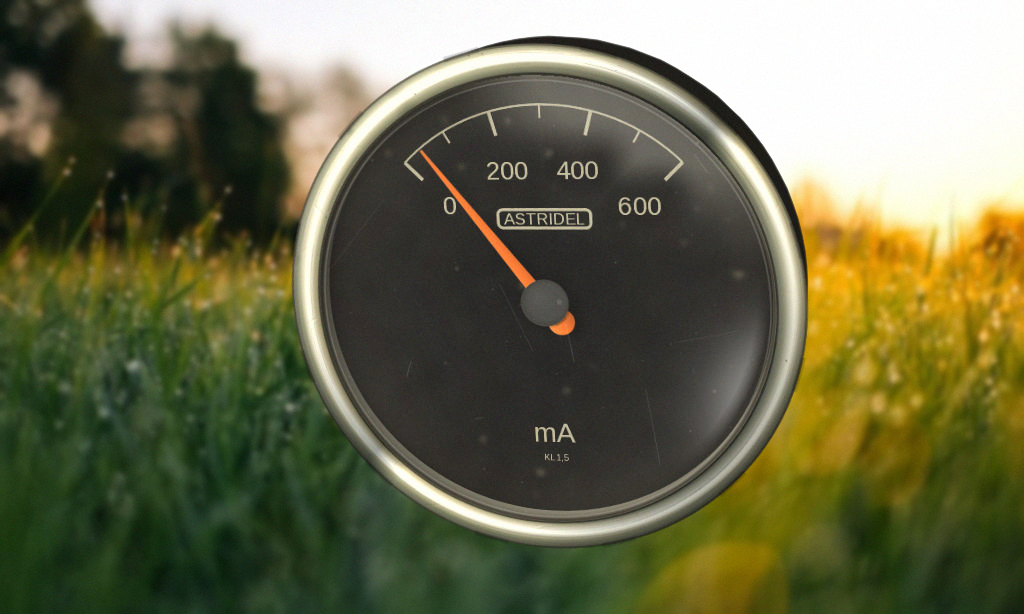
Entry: 50 mA
